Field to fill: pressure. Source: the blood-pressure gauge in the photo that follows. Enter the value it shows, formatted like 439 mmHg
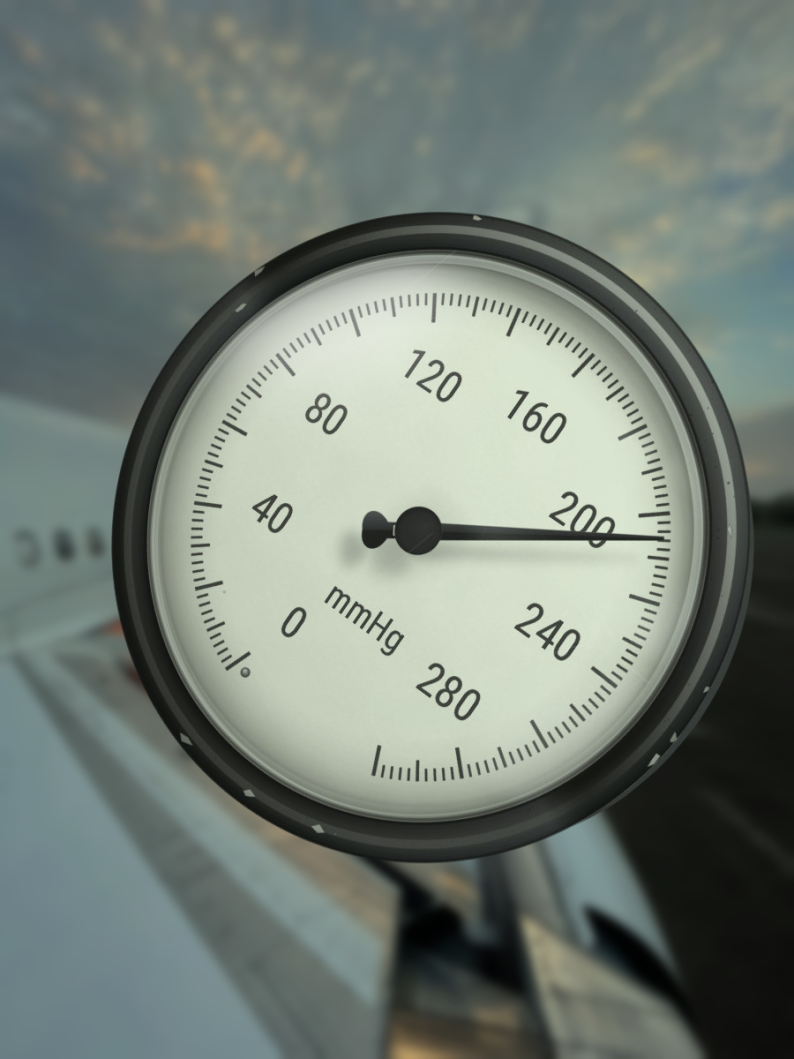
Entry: 206 mmHg
